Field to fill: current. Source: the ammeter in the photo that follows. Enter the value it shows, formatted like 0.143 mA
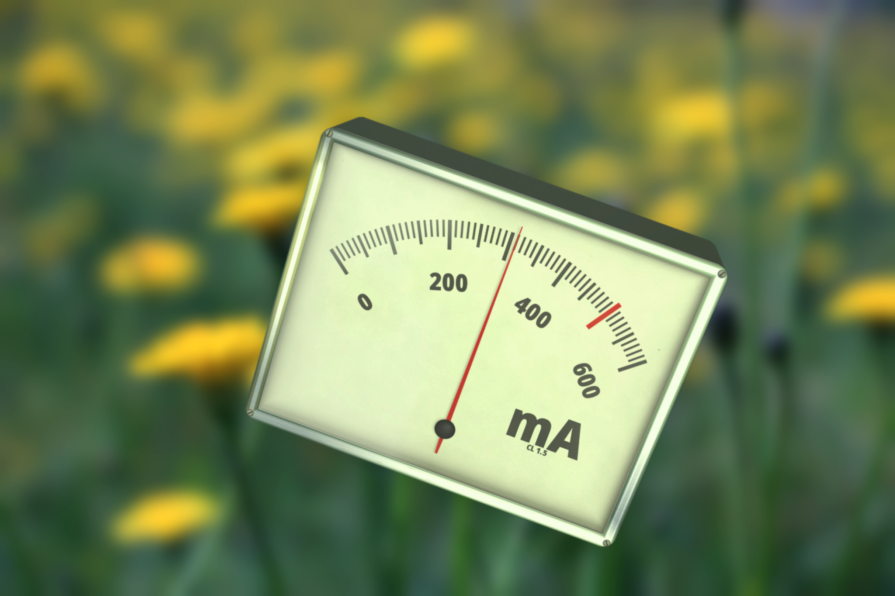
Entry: 310 mA
